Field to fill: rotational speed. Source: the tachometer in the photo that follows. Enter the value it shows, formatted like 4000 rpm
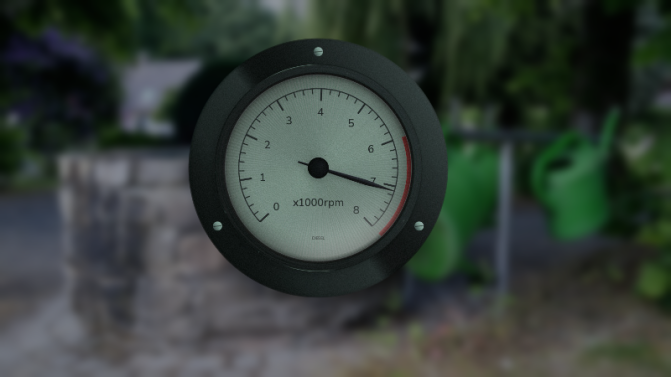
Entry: 7100 rpm
